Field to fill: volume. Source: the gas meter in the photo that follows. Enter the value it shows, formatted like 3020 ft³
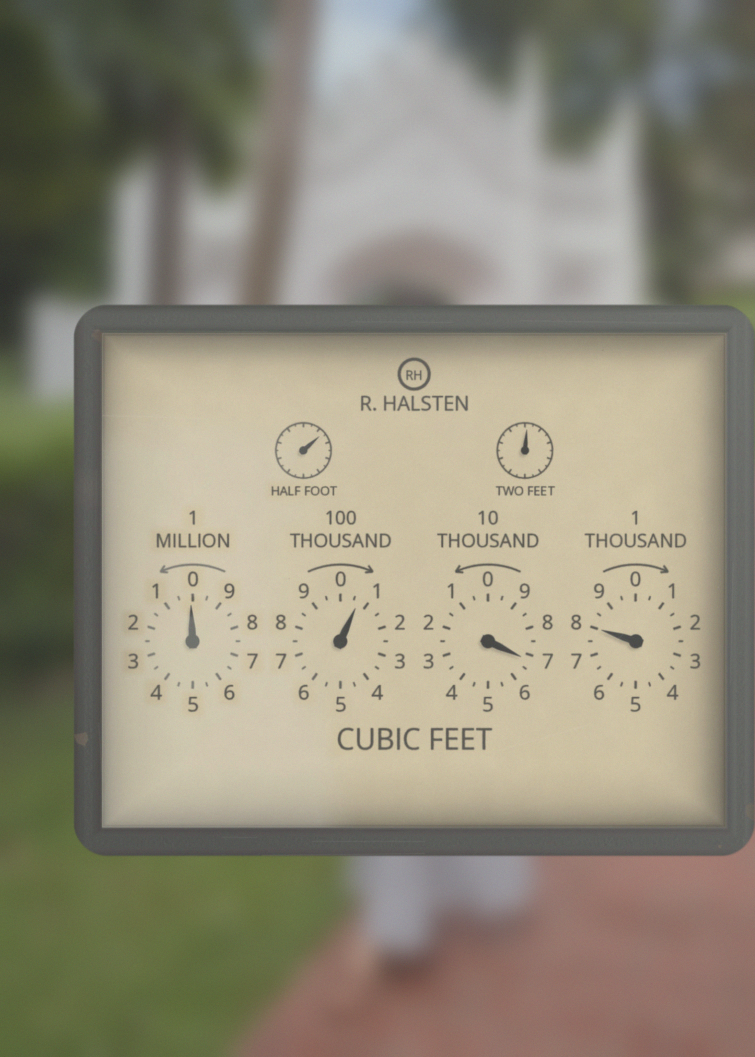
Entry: 6800 ft³
